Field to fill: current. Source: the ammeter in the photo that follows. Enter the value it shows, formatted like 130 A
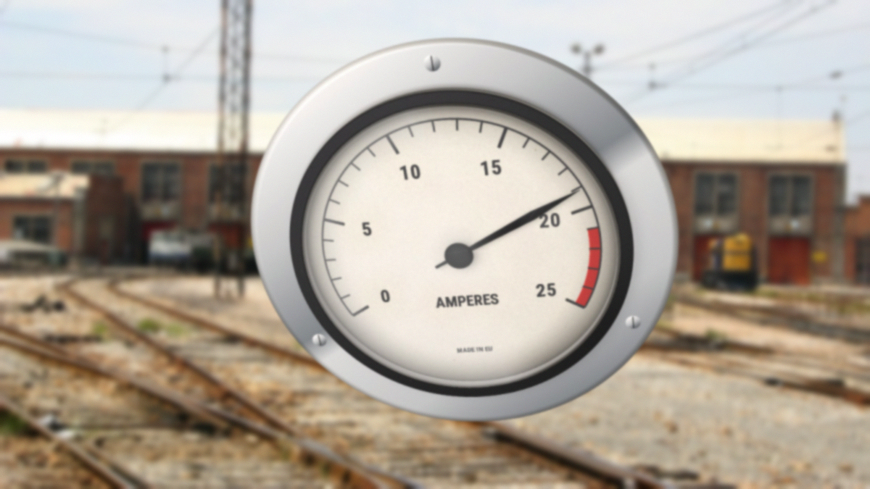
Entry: 19 A
